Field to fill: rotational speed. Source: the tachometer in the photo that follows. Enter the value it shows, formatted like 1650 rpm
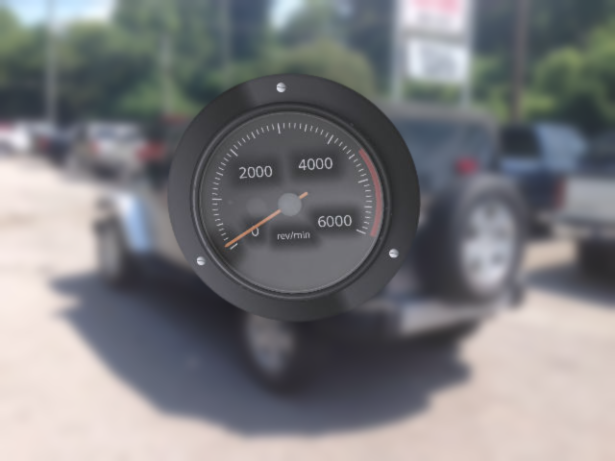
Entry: 100 rpm
